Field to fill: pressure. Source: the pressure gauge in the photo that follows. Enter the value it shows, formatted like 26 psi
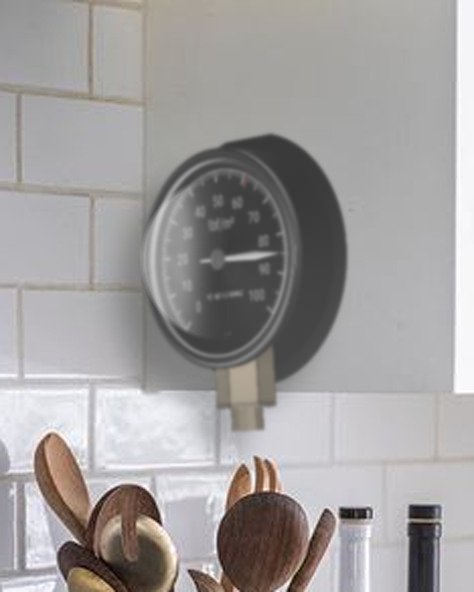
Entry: 85 psi
